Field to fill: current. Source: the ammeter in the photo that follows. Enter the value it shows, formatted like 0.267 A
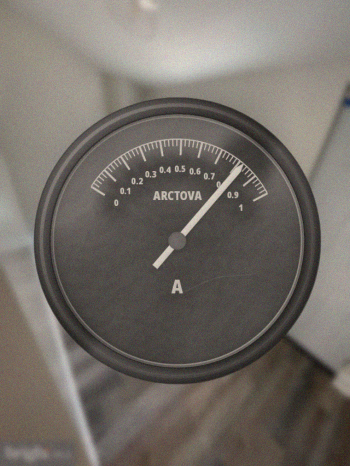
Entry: 0.82 A
